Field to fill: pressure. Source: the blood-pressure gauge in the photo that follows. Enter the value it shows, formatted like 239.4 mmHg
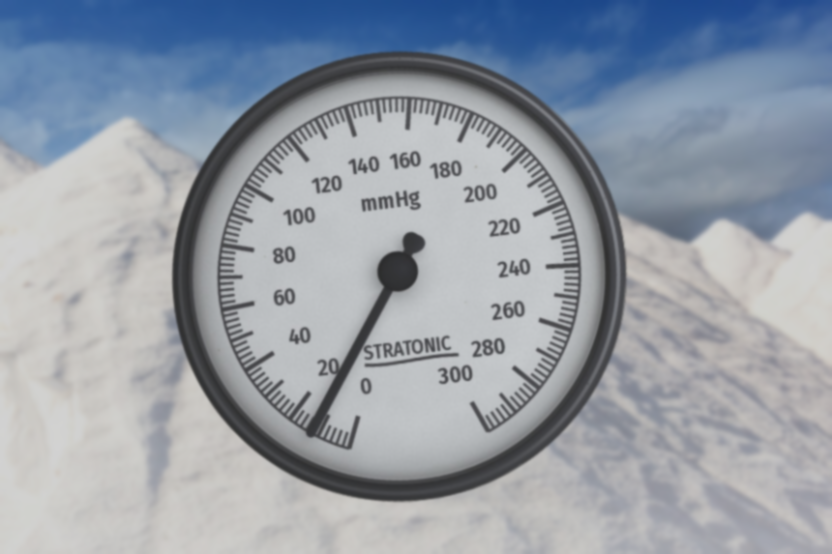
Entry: 12 mmHg
